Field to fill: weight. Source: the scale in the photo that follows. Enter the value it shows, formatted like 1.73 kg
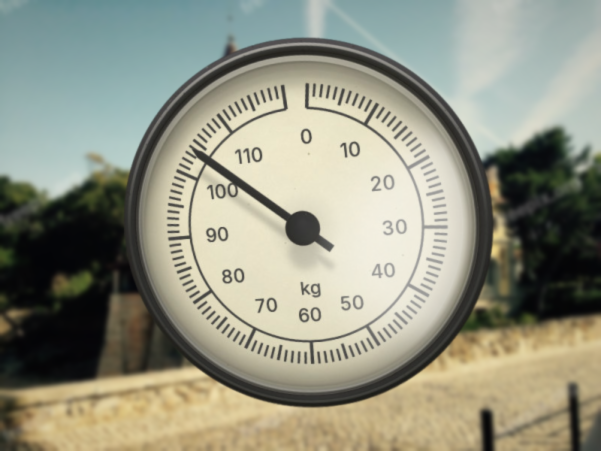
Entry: 104 kg
